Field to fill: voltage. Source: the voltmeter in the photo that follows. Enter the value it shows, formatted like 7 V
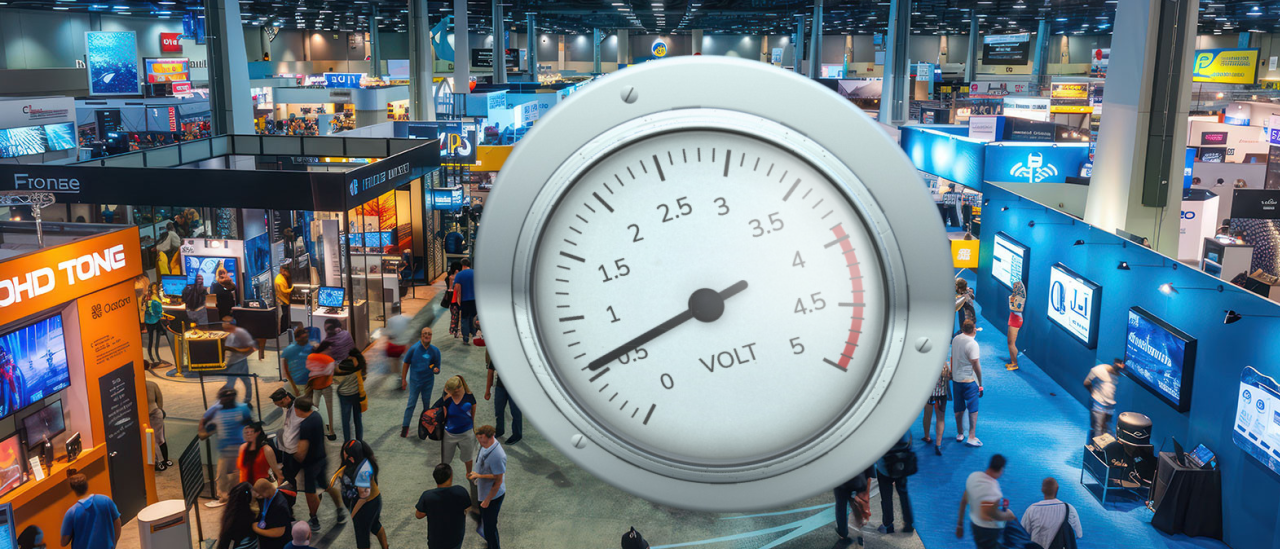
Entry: 0.6 V
